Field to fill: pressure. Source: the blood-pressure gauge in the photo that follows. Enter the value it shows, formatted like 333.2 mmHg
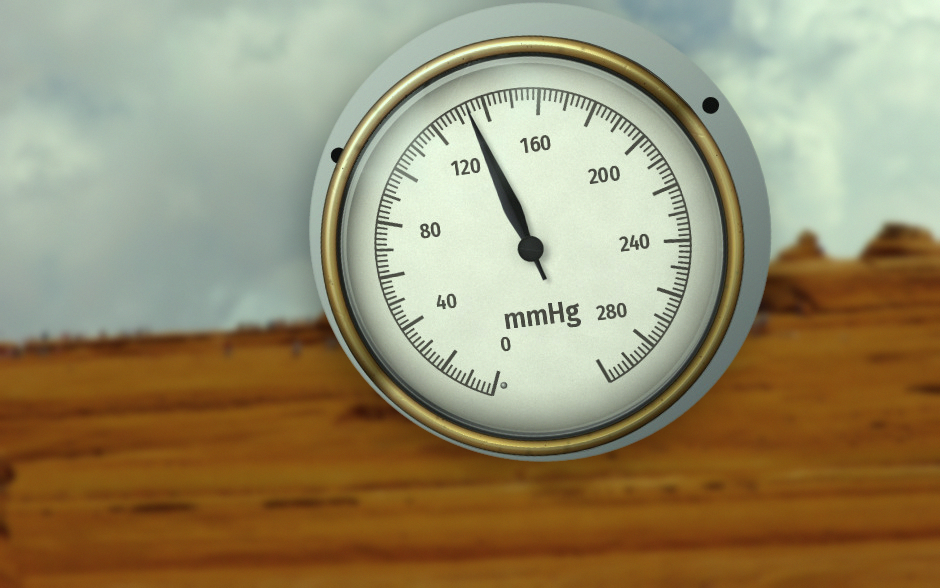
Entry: 134 mmHg
